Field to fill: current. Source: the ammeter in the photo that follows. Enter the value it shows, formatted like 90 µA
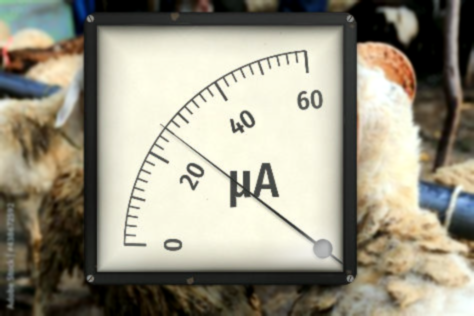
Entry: 26 µA
